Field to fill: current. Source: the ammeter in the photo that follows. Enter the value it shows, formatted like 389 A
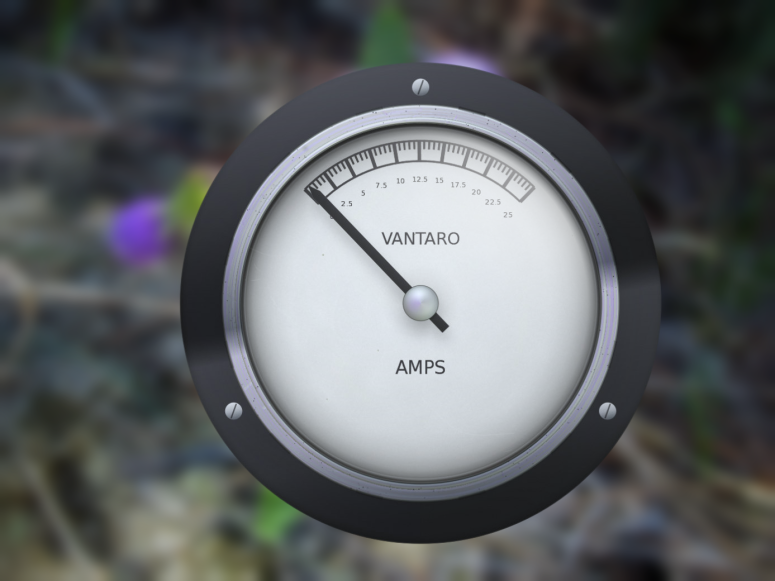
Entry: 0.5 A
